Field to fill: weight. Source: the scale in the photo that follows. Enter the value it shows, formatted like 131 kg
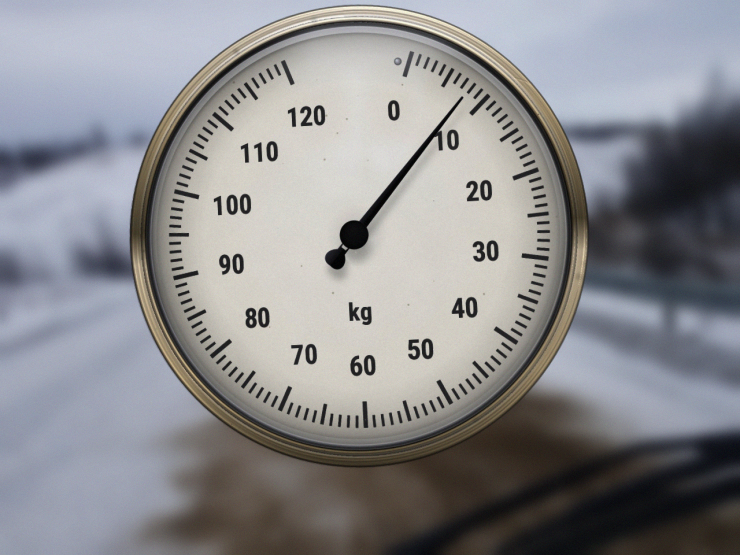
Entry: 8 kg
